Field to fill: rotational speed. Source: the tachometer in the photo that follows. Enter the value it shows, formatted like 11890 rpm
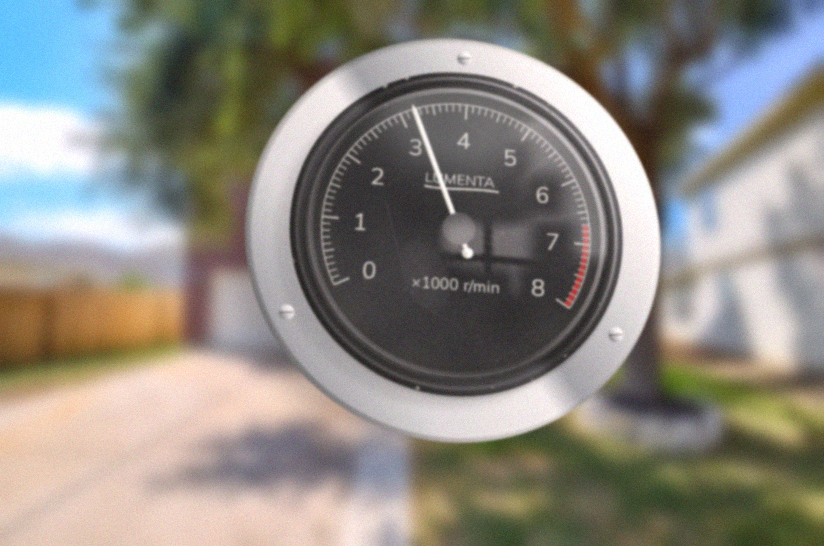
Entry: 3200 rpm
